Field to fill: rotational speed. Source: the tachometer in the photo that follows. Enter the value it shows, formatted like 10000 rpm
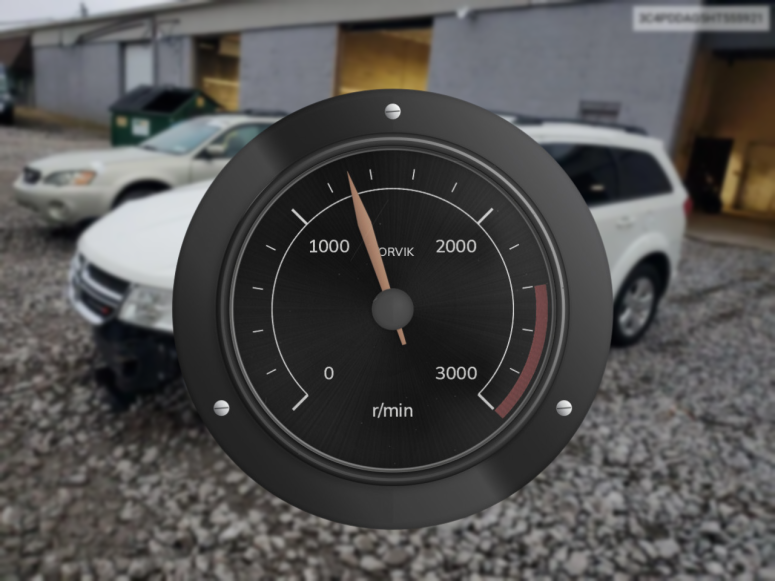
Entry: 1300 rpm
